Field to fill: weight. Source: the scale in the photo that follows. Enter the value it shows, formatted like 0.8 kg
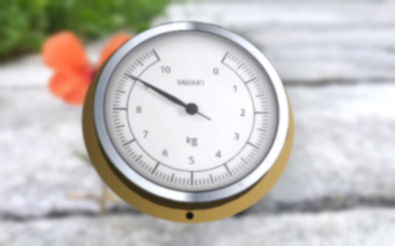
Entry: 9 kg
